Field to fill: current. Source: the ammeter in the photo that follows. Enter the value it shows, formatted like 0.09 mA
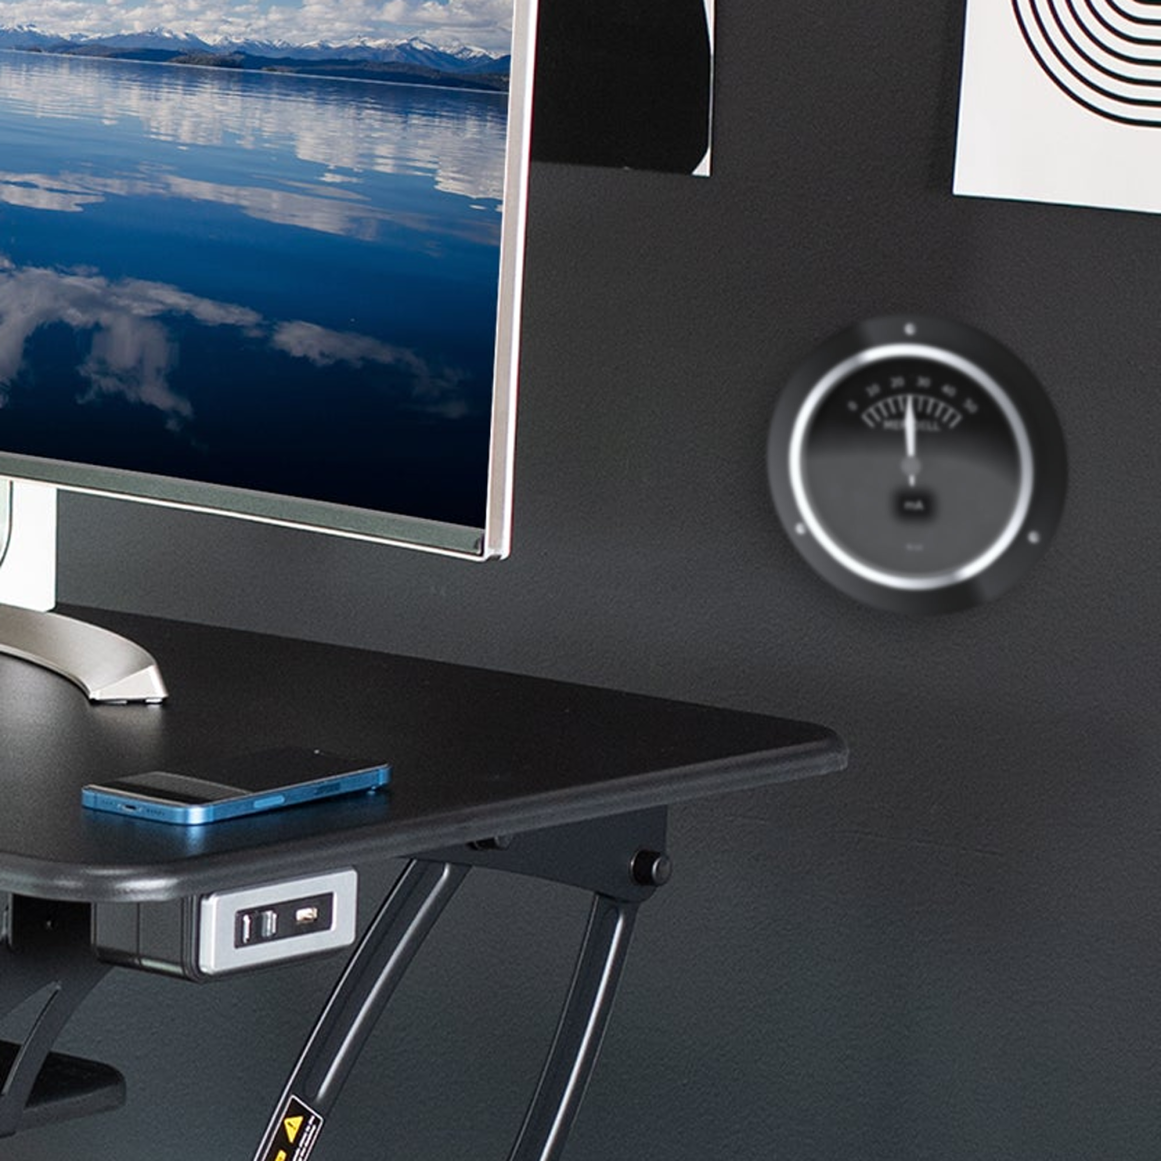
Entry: 25 mA
